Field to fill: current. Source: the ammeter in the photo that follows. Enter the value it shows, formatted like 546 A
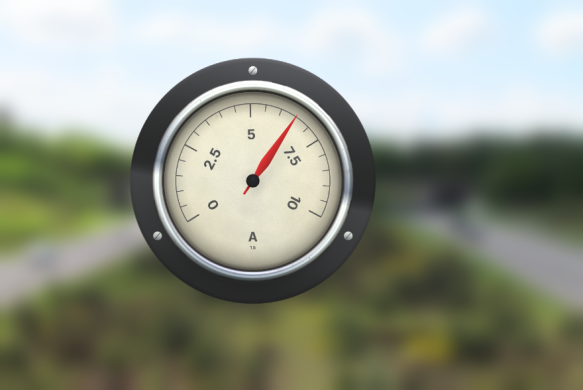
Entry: 6.5 A
